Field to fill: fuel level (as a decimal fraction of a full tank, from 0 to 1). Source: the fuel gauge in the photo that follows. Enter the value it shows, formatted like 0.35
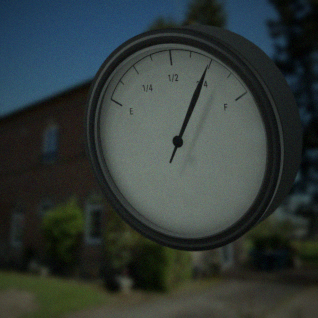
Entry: 0.75
